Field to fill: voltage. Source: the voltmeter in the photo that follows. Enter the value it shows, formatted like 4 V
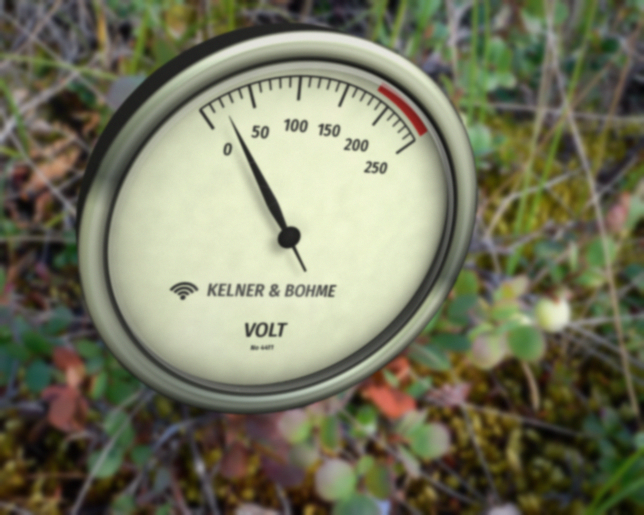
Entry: 20 V
